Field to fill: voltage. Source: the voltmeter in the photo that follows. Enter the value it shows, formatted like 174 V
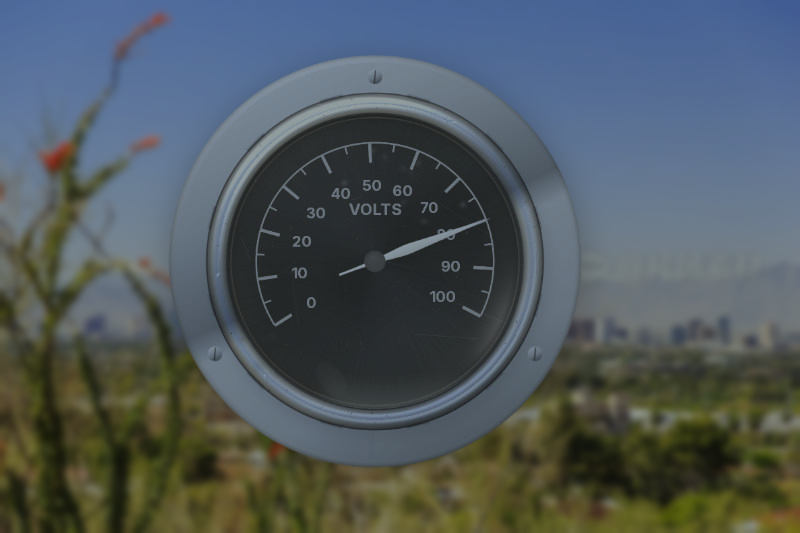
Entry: 80 V
